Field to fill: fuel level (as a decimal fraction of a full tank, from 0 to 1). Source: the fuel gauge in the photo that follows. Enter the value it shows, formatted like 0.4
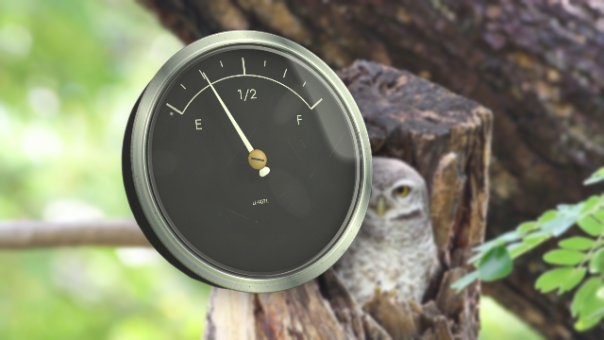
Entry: 0.25
